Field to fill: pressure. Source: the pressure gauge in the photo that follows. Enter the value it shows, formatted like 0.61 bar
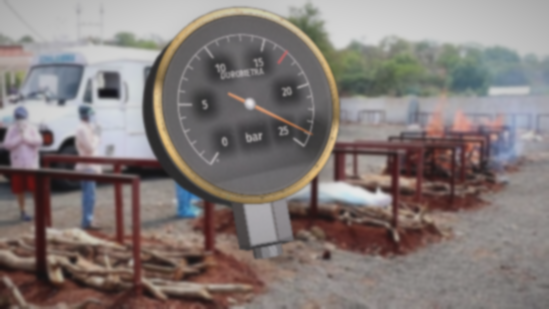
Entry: 24 bar
